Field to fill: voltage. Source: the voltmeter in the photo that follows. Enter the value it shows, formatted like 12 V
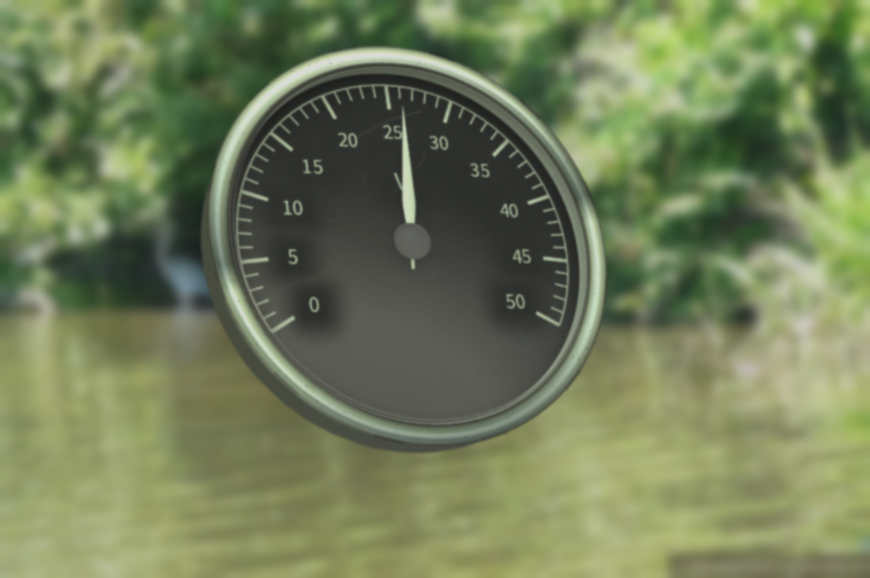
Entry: 26 V
